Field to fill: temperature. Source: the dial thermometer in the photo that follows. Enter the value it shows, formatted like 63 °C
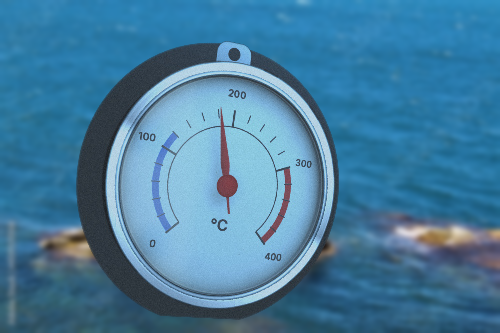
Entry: 180 °C
